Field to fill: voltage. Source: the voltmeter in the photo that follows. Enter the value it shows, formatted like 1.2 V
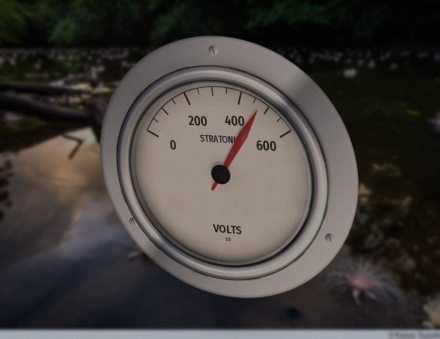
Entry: 475 V
